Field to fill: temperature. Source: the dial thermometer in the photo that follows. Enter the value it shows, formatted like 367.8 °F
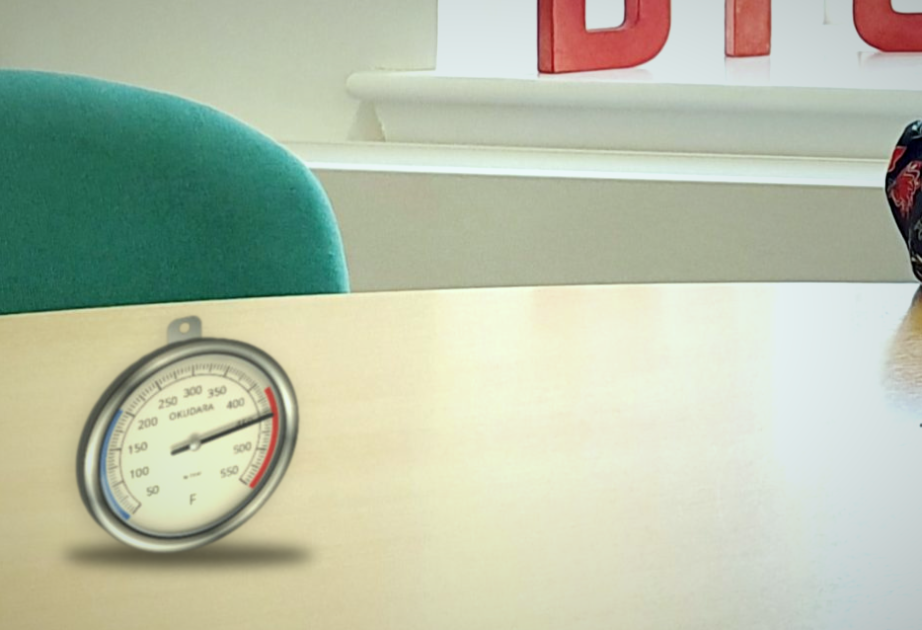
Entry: 450 °F
